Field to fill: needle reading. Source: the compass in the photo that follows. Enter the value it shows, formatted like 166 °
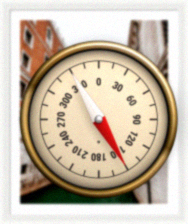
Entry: 150 °
